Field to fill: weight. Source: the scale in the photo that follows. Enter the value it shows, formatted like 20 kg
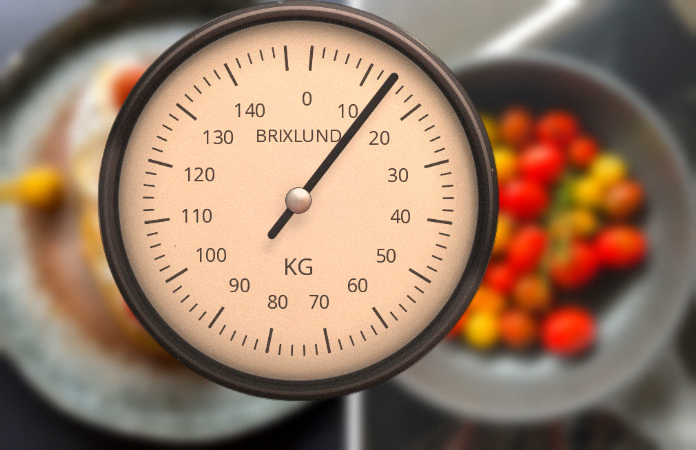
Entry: 14 kg
